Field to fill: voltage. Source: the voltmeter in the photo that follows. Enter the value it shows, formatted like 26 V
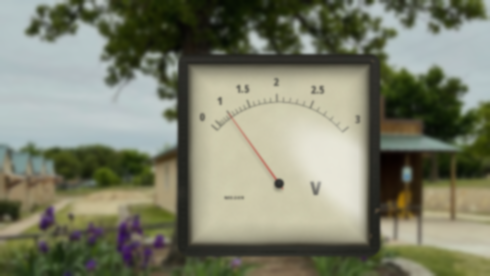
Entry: 1 V
